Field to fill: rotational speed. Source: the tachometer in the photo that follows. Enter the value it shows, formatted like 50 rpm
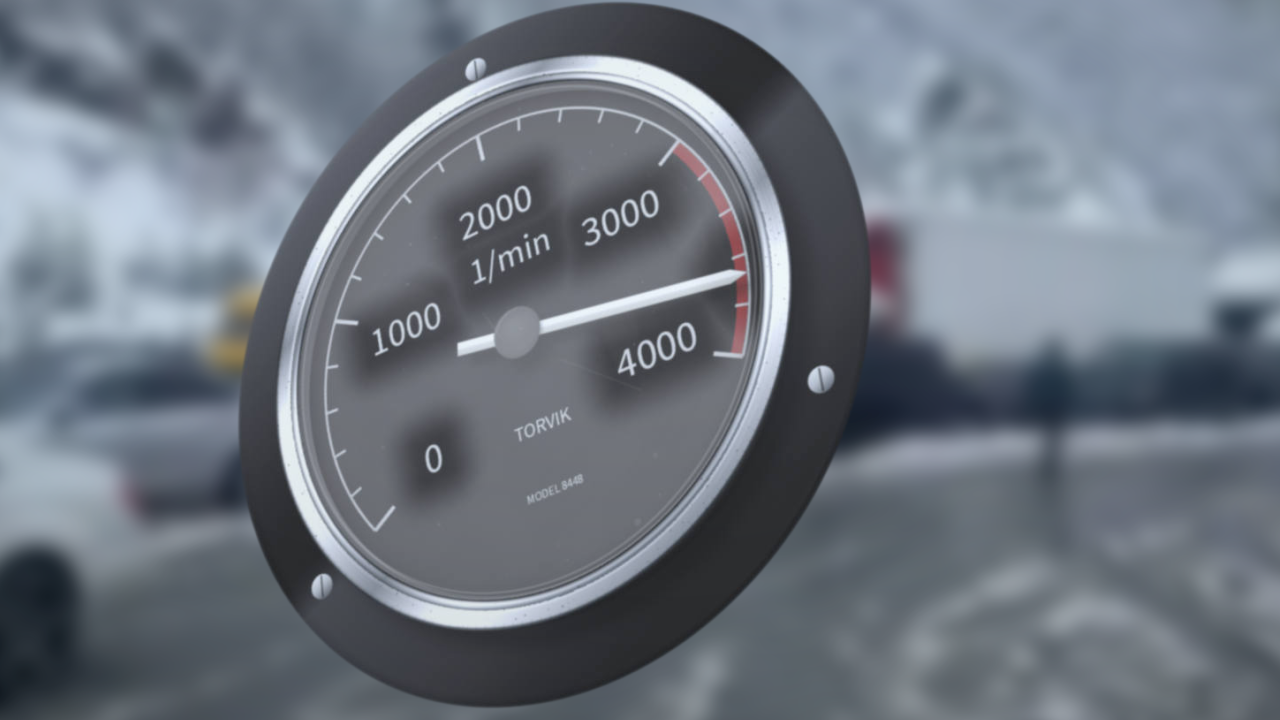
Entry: 3700 rpm
